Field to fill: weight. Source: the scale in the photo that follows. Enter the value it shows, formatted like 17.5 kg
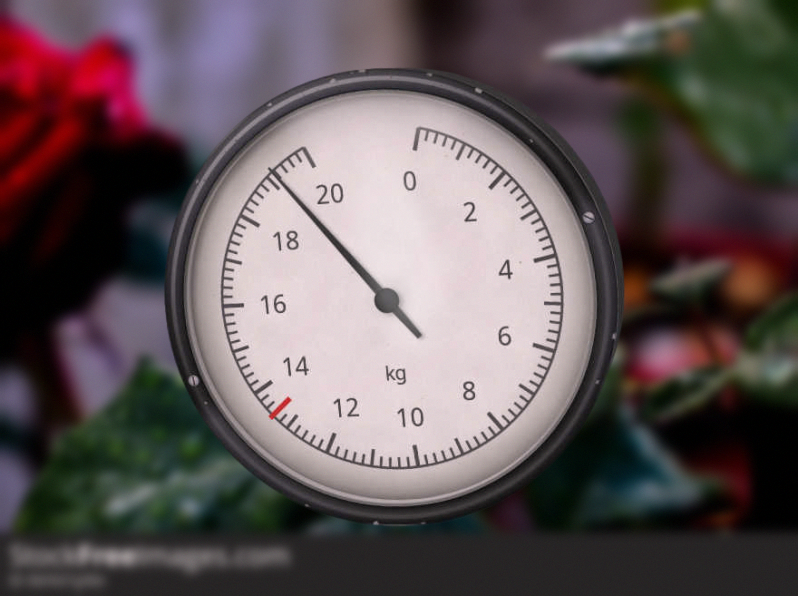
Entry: 19.2 kg
